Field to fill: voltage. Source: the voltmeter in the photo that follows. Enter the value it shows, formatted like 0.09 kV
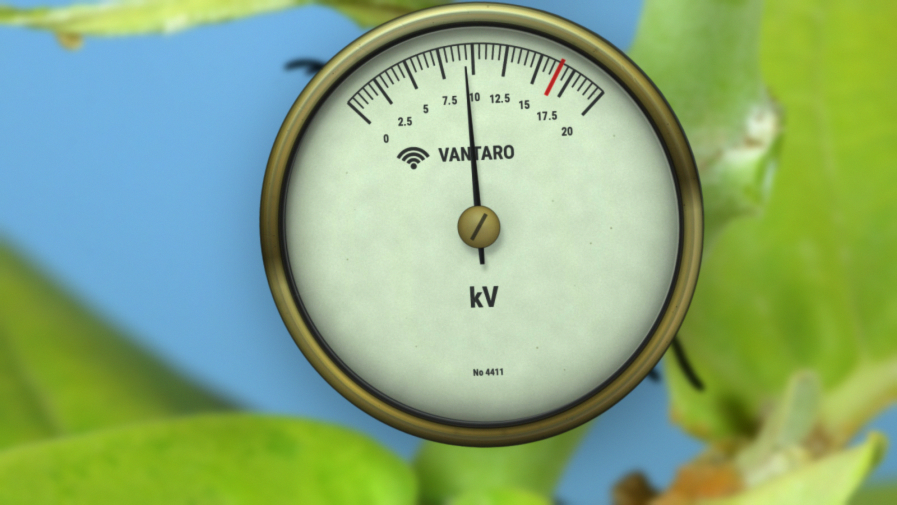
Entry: 9.5 kV
